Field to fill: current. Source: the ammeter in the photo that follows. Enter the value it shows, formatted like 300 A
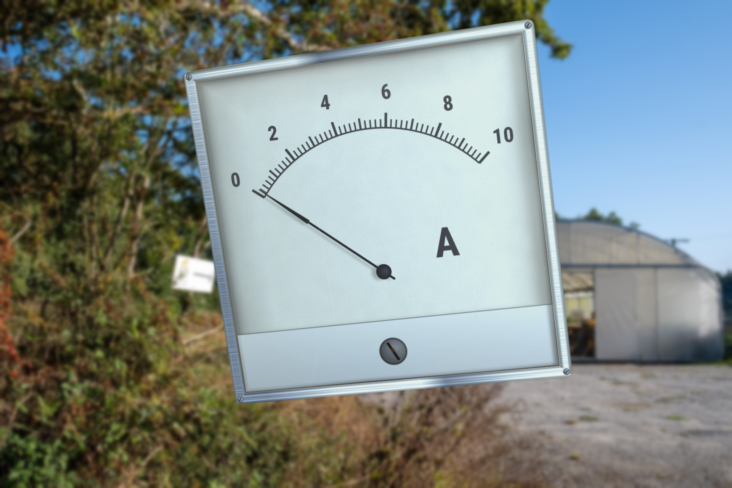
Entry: 0.2 A
